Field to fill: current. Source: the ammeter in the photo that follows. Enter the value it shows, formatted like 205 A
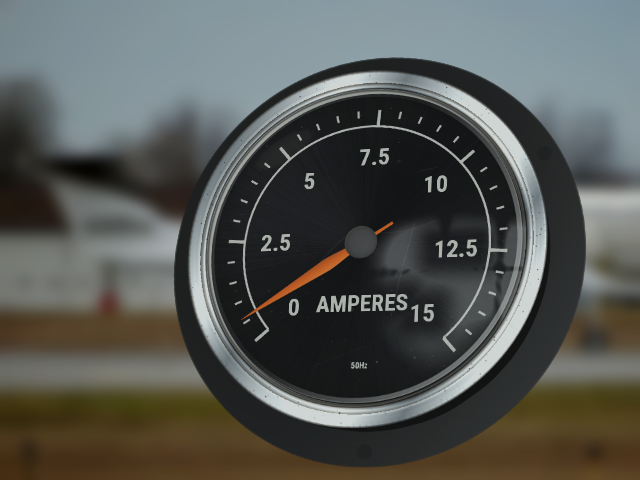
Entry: 0.5 A
